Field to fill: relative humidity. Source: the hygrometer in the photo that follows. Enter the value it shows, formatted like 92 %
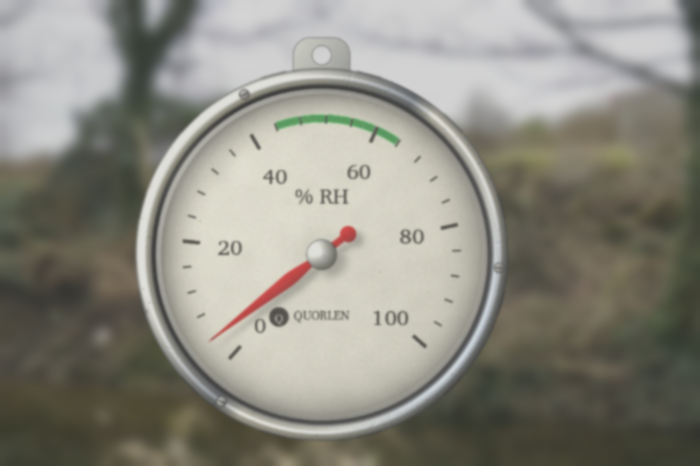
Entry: 4 %
